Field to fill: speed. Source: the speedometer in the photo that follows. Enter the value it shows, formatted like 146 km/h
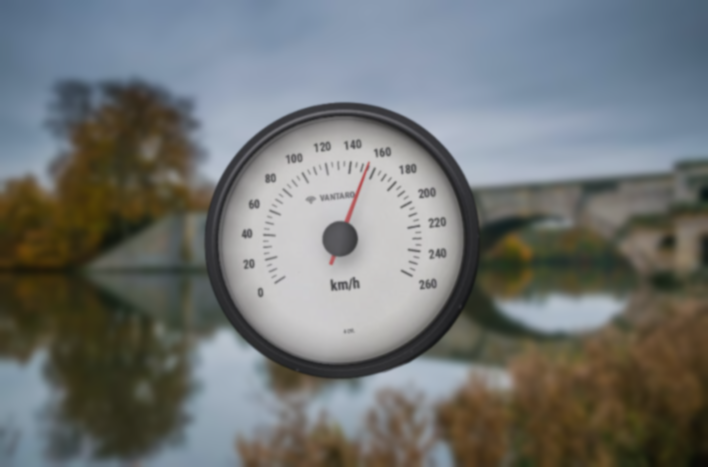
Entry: 155 km/h
